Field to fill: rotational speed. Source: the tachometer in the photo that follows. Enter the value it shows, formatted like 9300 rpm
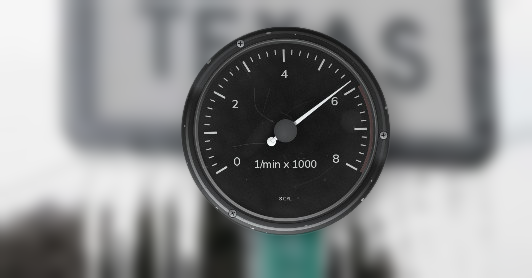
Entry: 5800 rpm
